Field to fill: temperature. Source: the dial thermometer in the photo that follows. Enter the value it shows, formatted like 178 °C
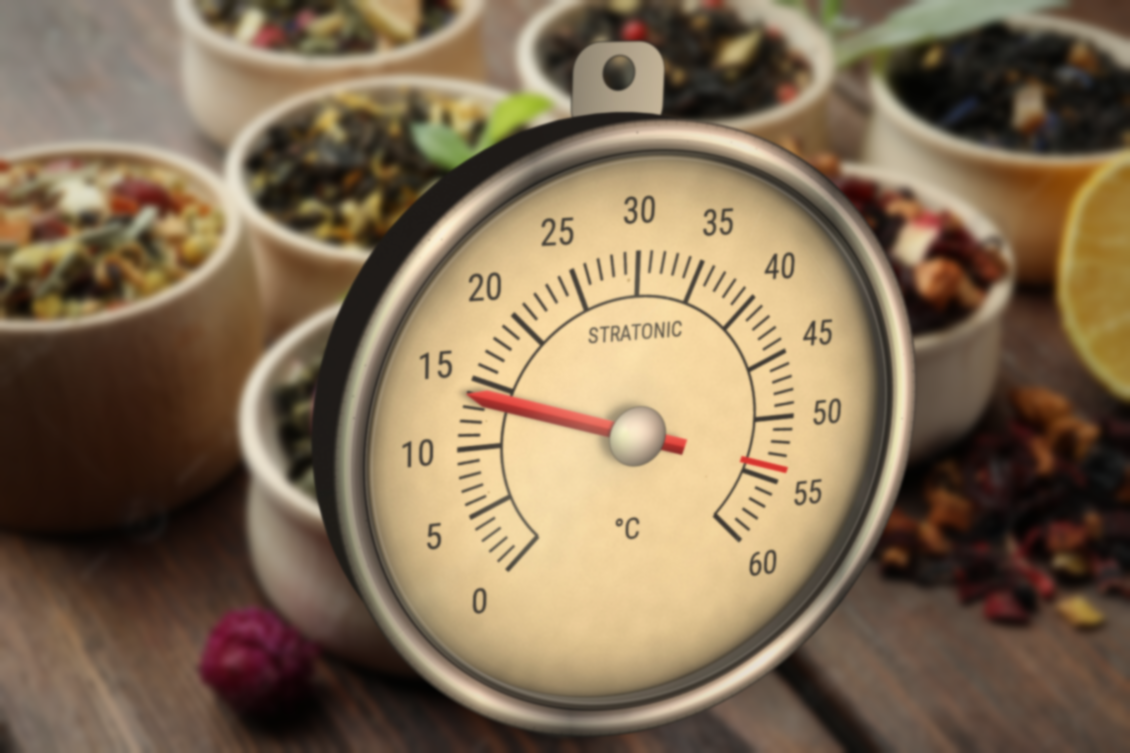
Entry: 14 °C
